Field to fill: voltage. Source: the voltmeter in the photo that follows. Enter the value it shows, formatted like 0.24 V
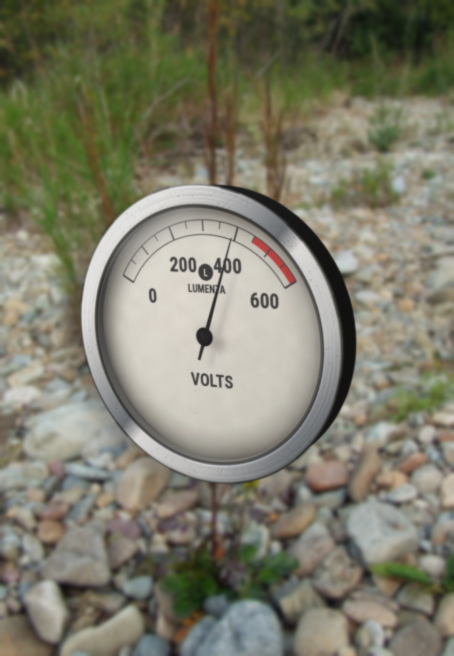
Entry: 400 V
